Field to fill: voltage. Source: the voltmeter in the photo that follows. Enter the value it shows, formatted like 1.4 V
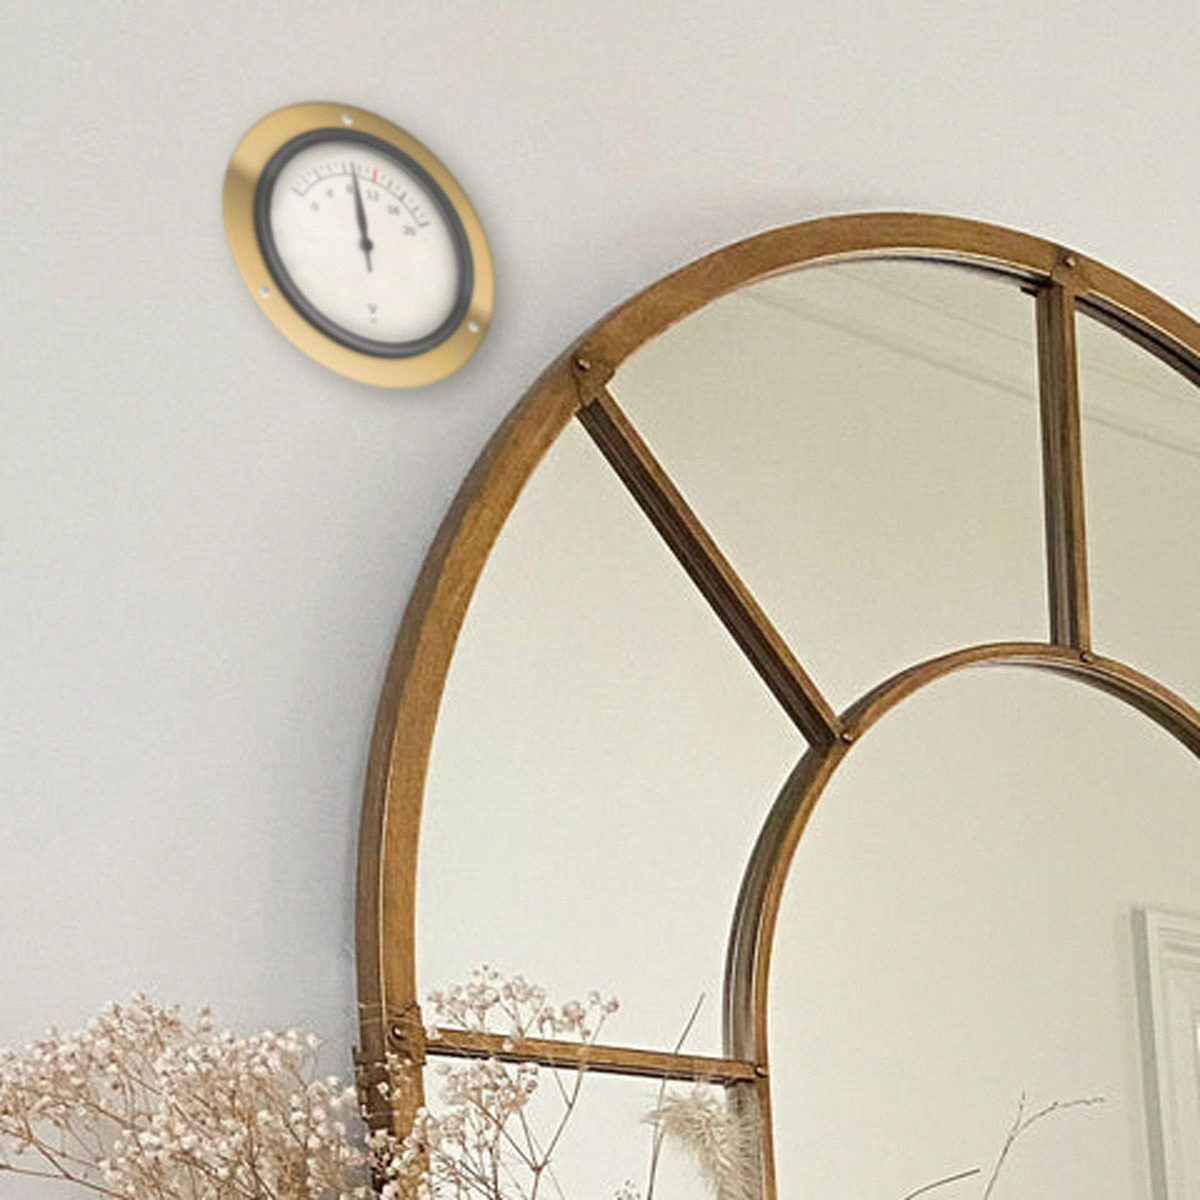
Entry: 9 V
